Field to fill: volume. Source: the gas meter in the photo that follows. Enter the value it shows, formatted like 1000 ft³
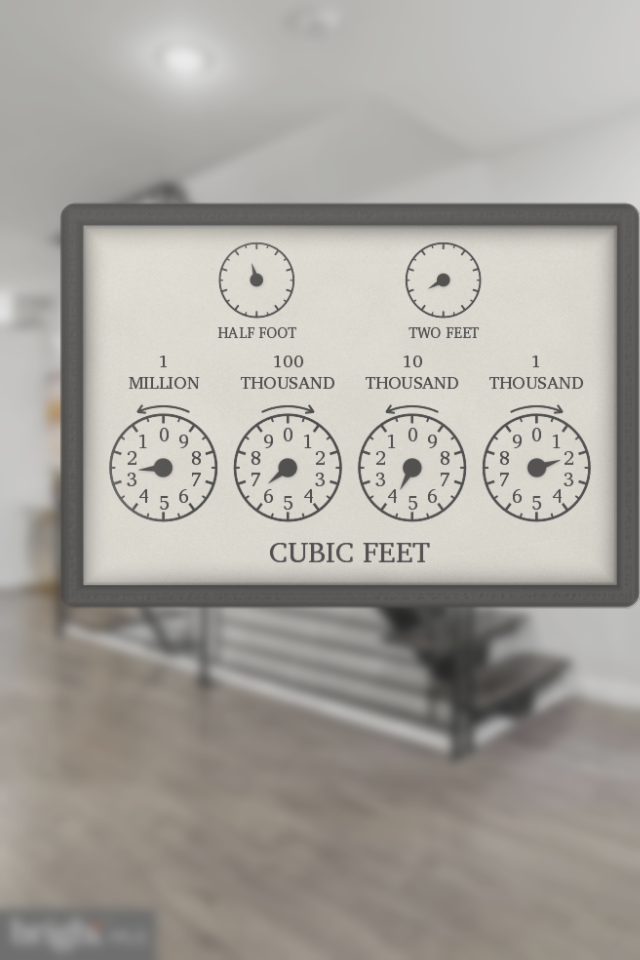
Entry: 264200 ft³
